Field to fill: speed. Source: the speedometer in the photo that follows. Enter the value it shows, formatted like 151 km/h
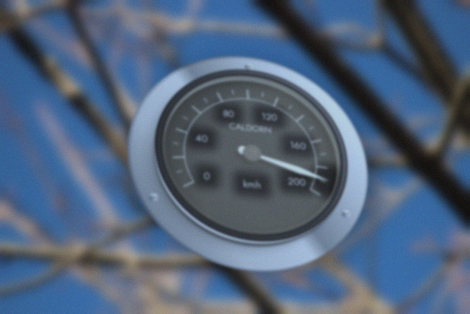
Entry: 190 km/h
